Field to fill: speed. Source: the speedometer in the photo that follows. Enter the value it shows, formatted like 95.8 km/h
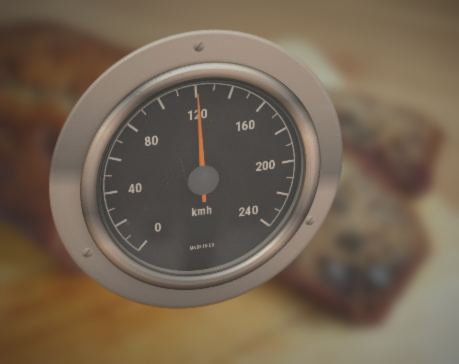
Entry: 120 km/h
